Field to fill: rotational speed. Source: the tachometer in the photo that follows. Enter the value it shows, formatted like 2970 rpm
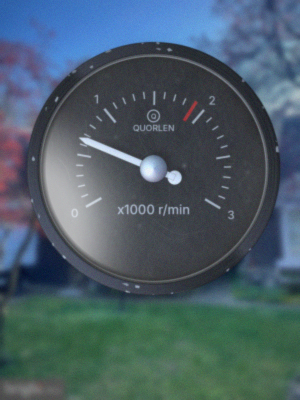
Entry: 650 rpm
